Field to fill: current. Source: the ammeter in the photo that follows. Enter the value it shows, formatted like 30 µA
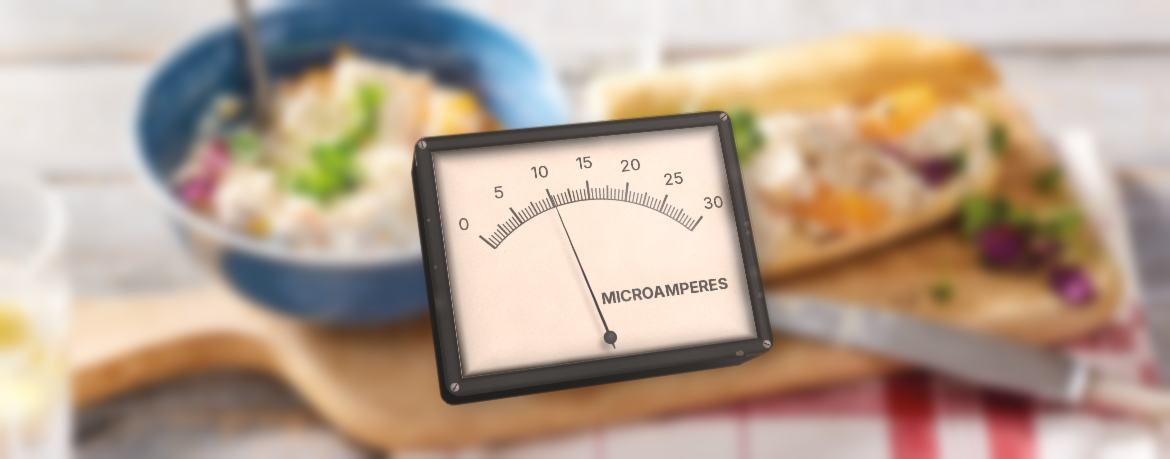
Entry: 10 µA
